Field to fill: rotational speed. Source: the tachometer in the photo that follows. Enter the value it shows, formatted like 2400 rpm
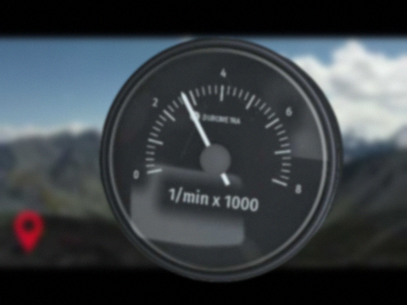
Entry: 2800 rpm
